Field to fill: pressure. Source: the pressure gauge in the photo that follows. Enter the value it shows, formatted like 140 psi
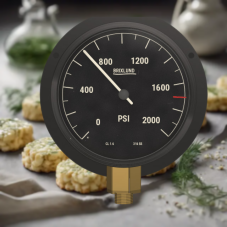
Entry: 700 psi
